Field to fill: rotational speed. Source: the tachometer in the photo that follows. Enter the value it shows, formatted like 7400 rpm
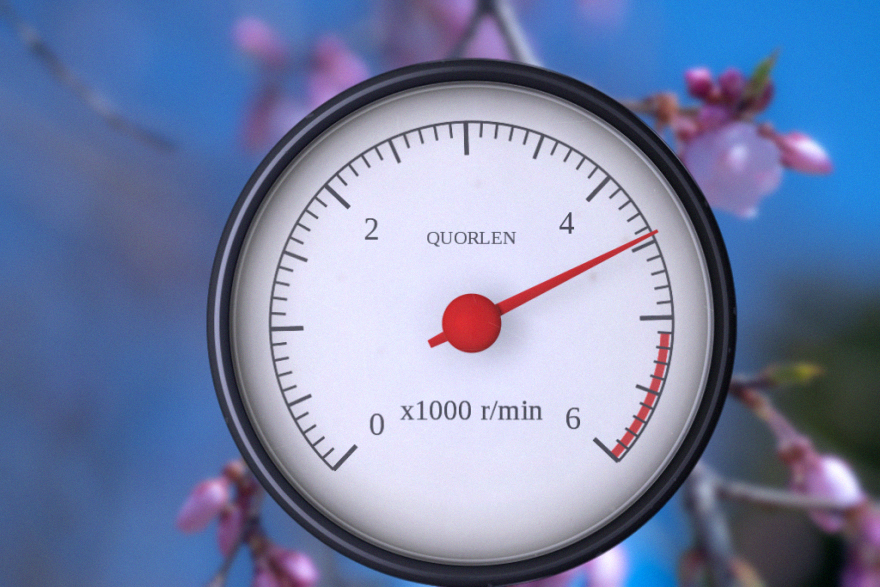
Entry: 4450 rpm
